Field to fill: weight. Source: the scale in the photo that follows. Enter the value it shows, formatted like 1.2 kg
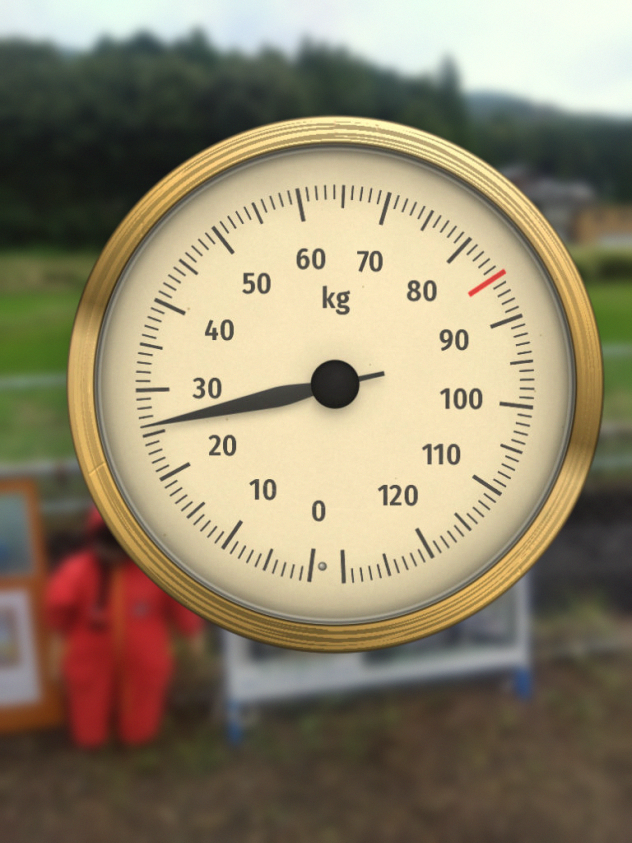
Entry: 26 kg
